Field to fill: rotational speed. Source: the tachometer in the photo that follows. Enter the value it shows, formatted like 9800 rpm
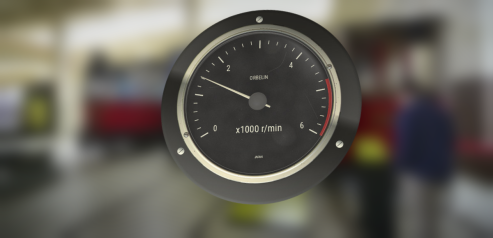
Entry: 1400 rpm
